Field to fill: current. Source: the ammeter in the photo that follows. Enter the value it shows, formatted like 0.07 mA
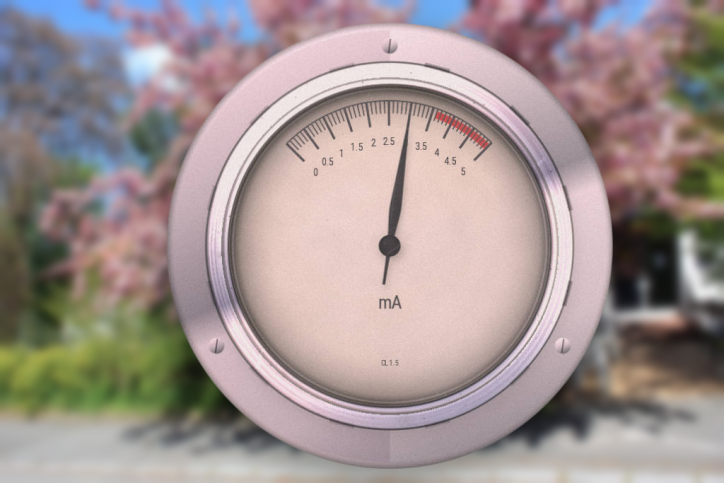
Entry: 3 mA
